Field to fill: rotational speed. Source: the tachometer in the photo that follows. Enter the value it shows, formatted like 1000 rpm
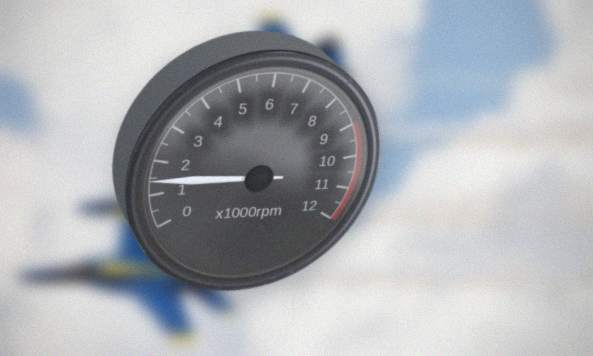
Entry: 1500 rpm
